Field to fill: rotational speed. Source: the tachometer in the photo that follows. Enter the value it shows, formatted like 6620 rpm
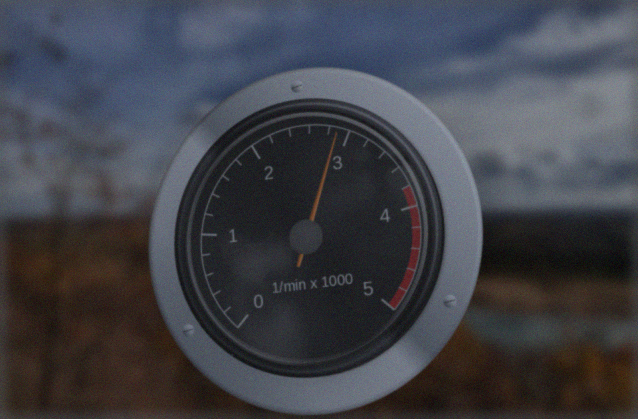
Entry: 2900 rpm
